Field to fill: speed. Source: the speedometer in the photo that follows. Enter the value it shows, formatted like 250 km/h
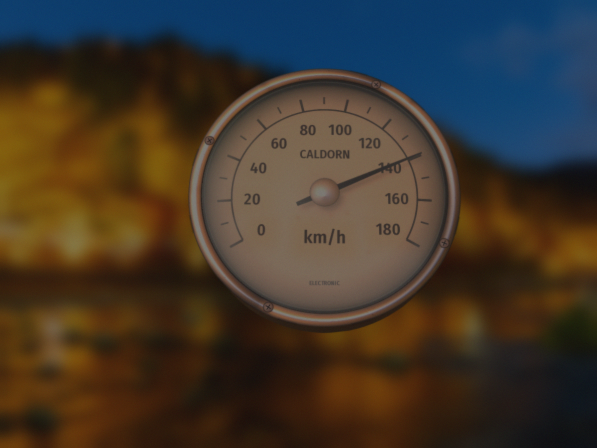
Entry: 140 km/h
